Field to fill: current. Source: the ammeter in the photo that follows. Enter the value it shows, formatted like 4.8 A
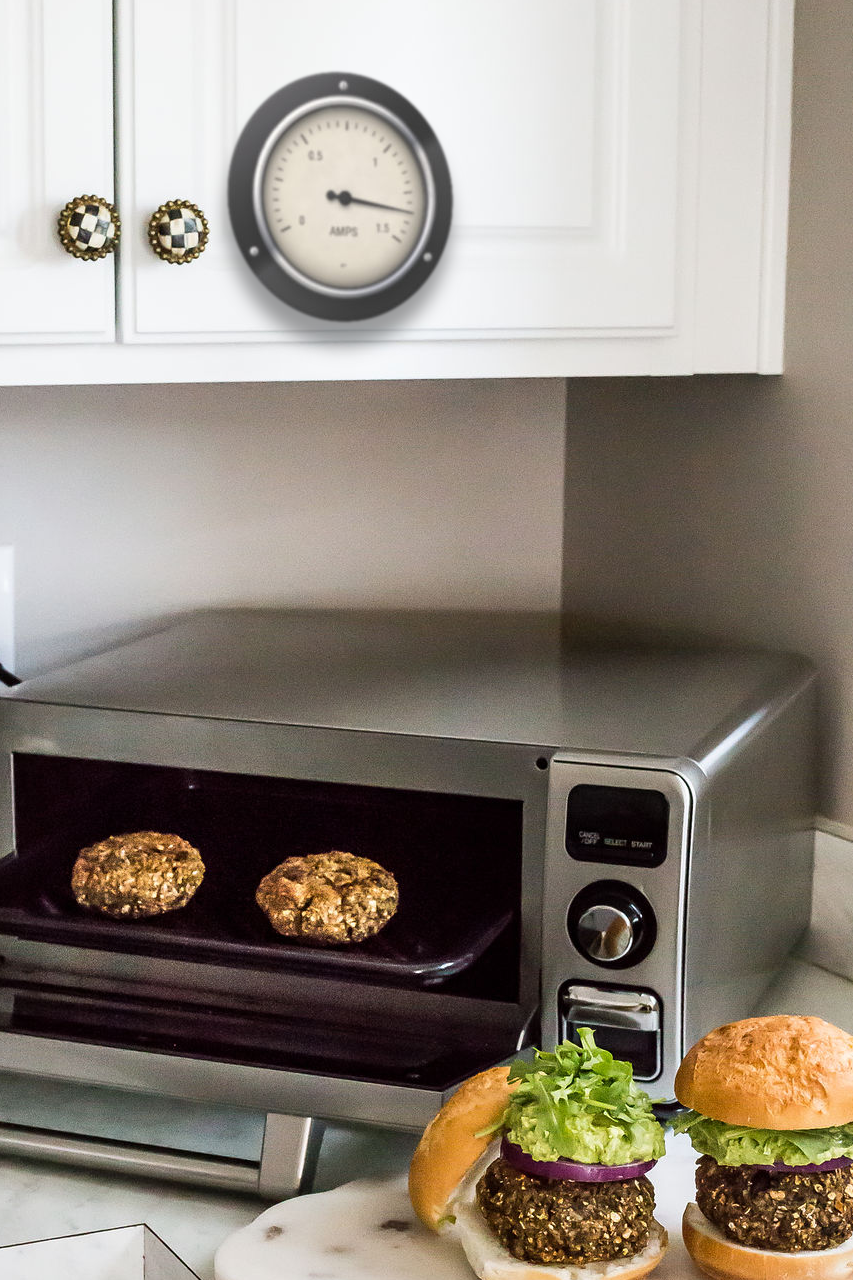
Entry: 1.35 A
